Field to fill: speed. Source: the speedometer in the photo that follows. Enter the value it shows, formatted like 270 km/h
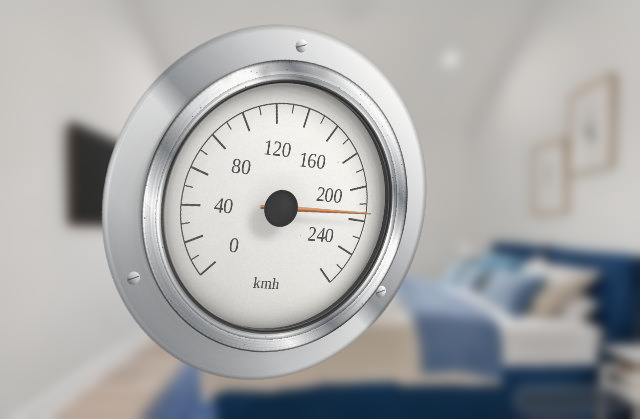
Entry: 215 km/h
